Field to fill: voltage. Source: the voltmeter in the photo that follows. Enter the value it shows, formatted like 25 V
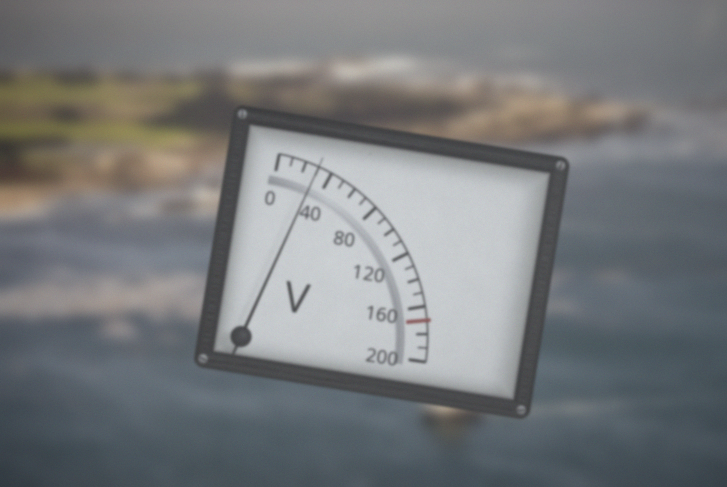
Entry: 30 V
